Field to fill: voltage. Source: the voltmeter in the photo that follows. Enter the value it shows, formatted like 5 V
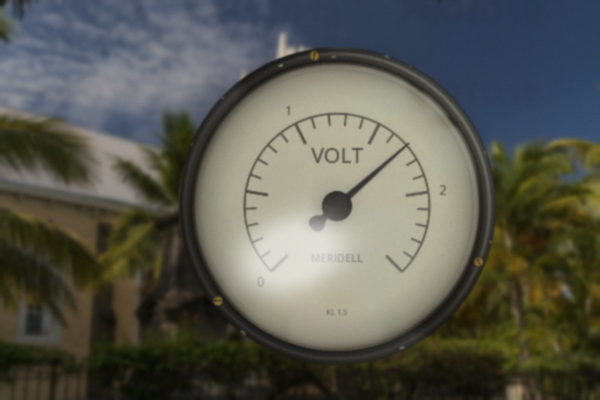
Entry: 1.7 V
